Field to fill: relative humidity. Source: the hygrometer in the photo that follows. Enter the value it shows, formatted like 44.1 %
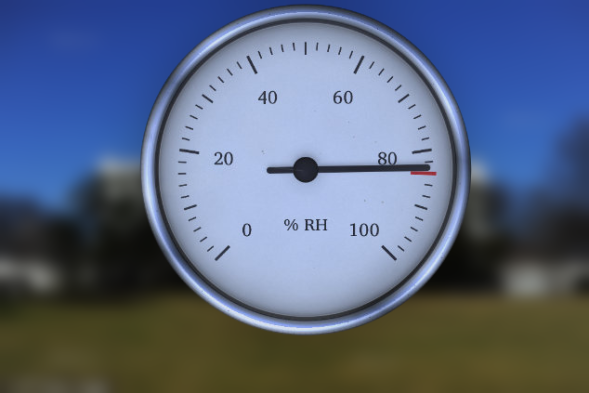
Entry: 83 %
